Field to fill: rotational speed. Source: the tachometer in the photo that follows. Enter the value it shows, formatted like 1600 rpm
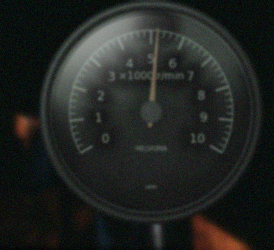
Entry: 5200 rpm
